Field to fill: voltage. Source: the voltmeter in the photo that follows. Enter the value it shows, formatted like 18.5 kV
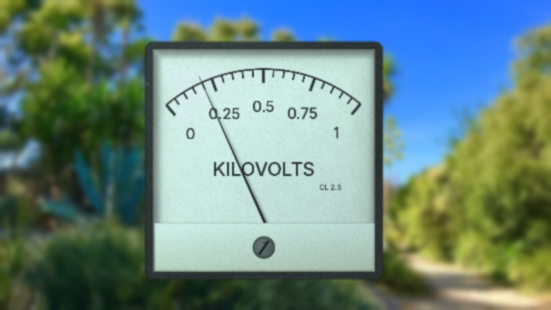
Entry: 0.2 kV
